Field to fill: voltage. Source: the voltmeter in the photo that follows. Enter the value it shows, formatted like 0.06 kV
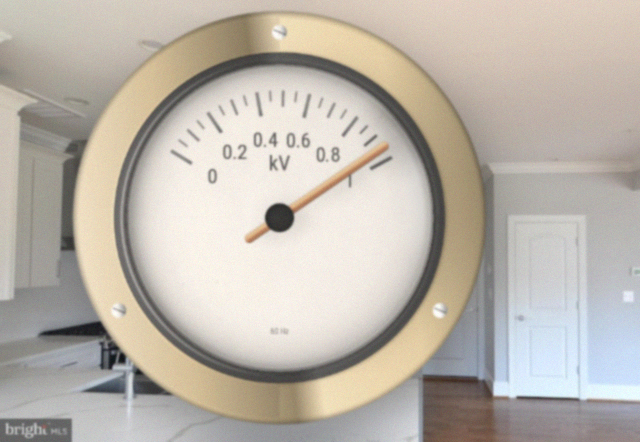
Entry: 0.95 kV
